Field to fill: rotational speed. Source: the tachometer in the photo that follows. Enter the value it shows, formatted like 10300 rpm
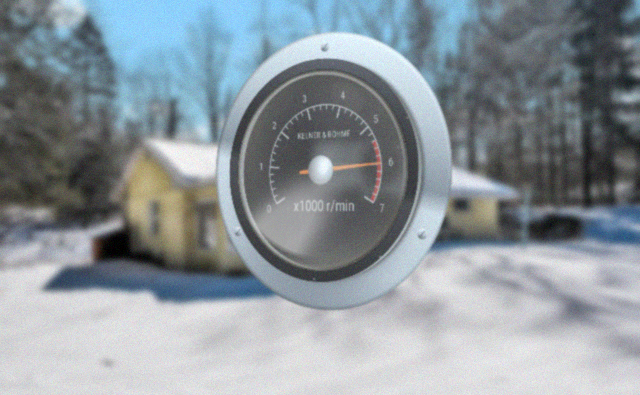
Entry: 6000 rpm
